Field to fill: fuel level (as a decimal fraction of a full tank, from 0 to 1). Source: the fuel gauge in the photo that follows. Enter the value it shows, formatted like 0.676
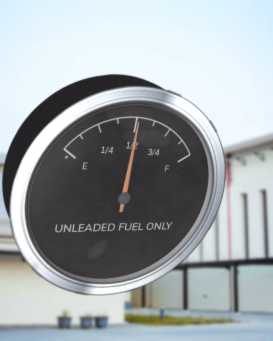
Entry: 0.5
